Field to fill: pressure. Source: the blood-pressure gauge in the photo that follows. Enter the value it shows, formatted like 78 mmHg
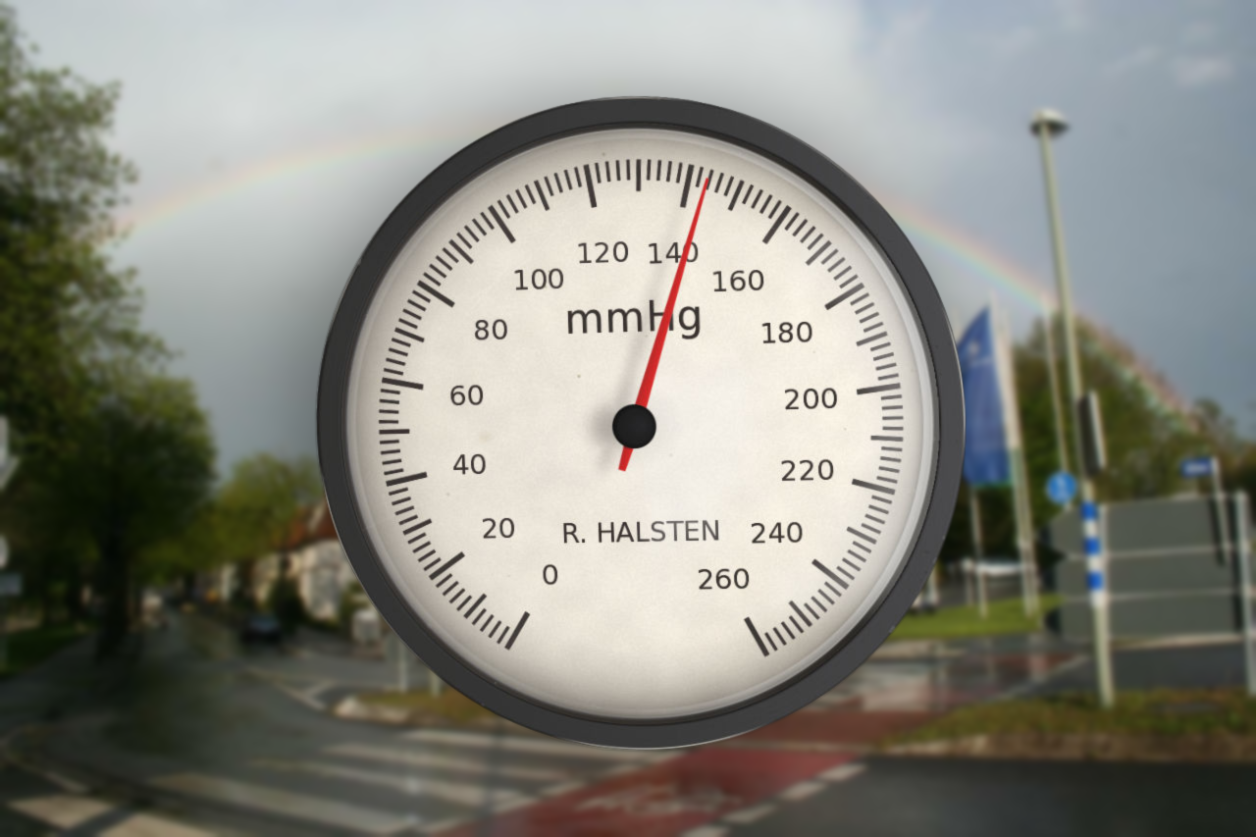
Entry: 144 mmHg
